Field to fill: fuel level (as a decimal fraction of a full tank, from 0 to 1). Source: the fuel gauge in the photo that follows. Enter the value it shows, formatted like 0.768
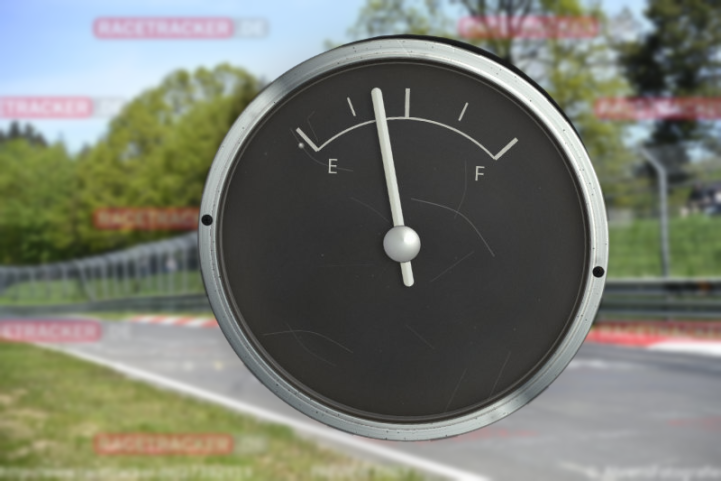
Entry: 0.375
